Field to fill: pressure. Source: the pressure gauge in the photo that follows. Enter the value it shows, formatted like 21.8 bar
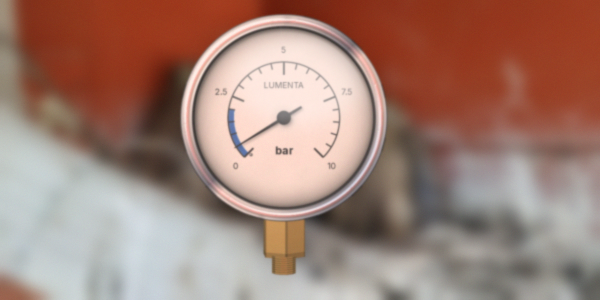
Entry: 0.5 bar
